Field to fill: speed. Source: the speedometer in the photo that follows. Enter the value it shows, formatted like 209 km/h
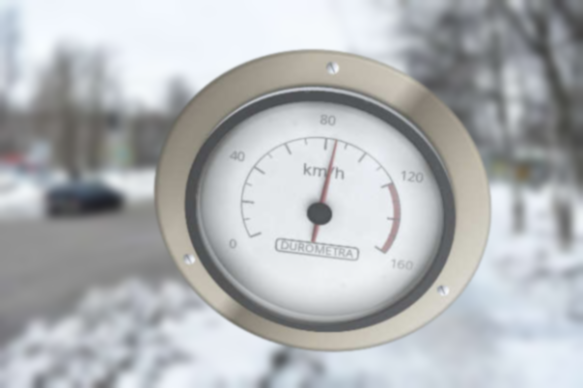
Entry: 85 km/h
